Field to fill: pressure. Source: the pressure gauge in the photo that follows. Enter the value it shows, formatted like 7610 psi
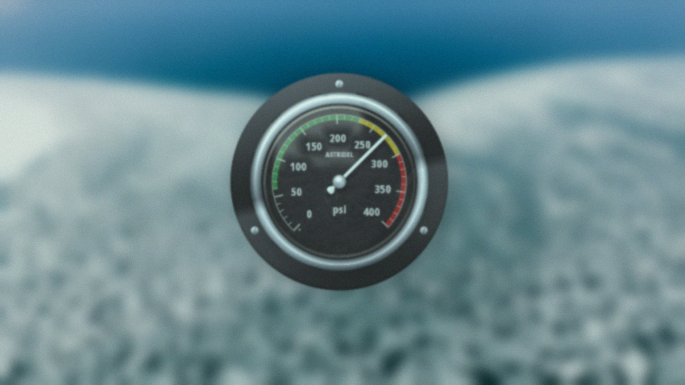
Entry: 270 psi
